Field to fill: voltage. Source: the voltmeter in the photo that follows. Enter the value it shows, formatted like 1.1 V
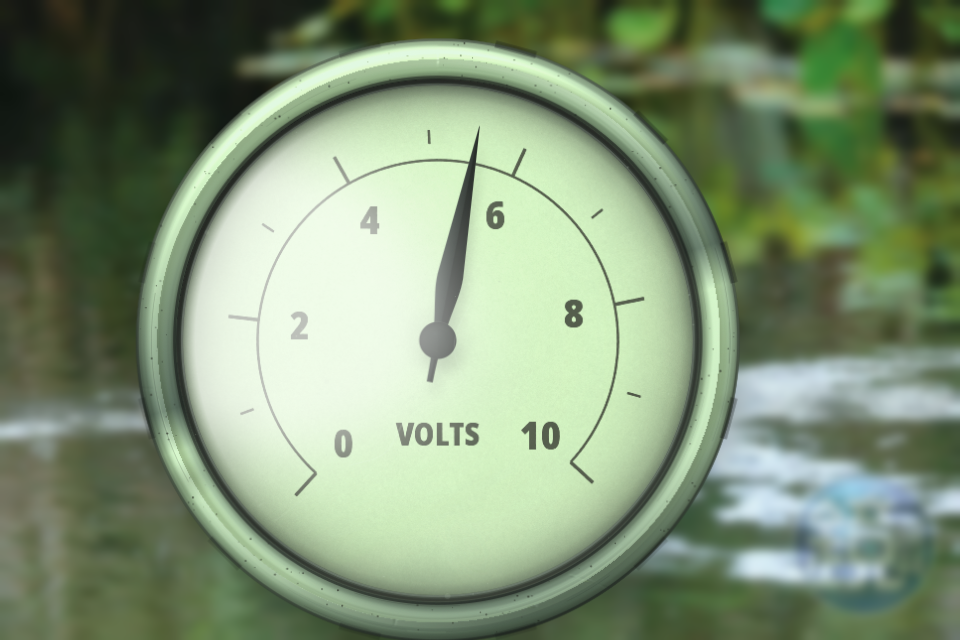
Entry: 5.5 V
